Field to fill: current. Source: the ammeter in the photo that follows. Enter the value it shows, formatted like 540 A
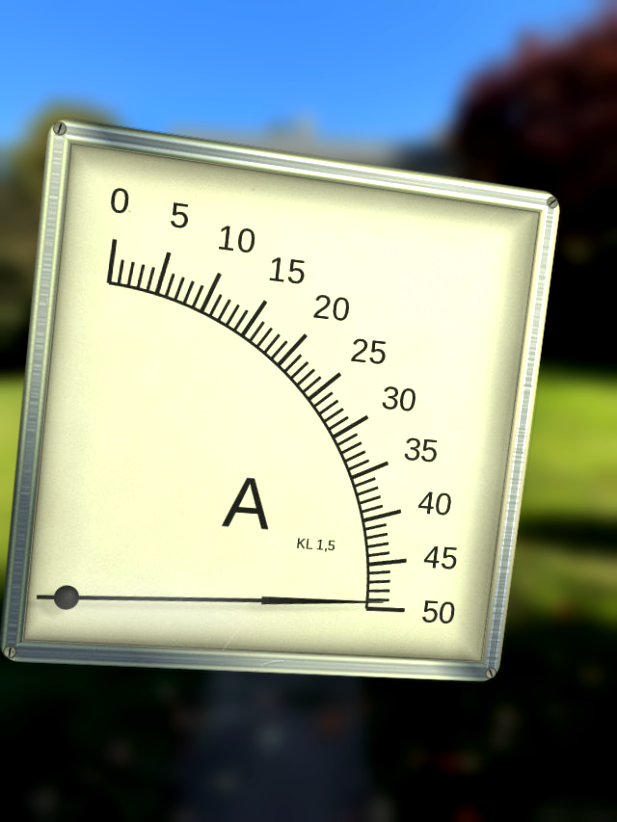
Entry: 49 A
